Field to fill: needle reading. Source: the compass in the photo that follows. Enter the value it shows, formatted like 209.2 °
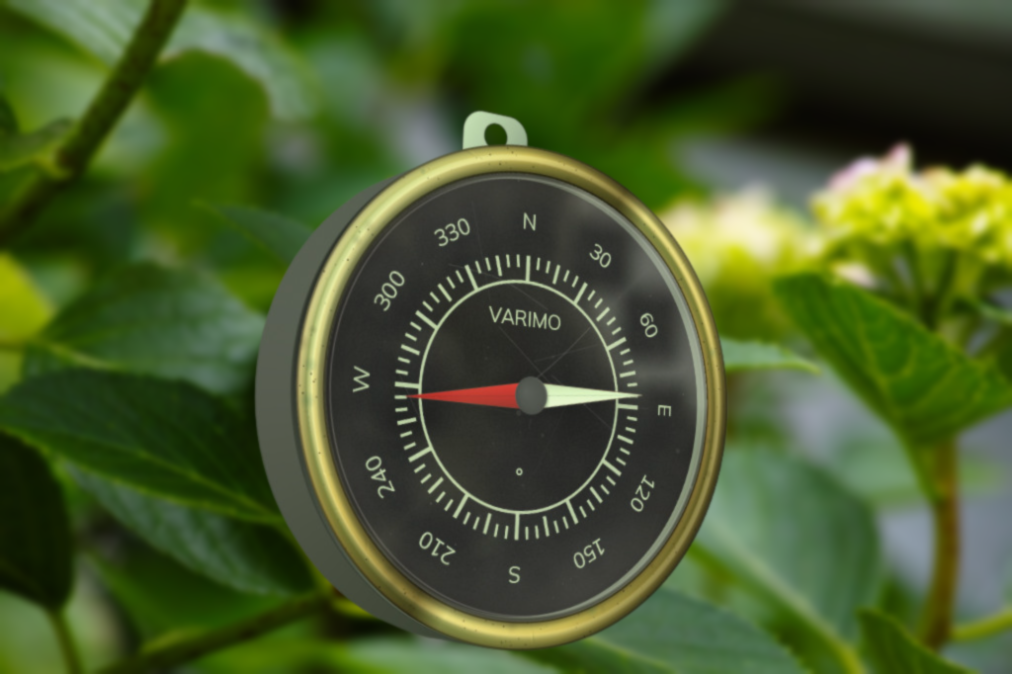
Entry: 265 °
